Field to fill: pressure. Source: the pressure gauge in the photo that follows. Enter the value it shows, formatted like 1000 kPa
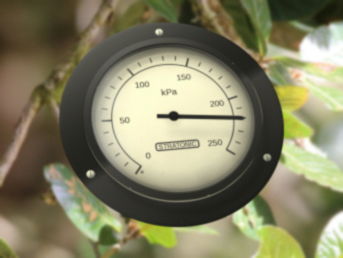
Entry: 220 kPa
